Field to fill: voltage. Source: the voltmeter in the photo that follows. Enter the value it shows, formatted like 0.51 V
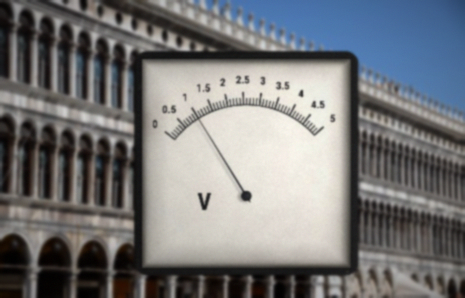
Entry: 1 V
